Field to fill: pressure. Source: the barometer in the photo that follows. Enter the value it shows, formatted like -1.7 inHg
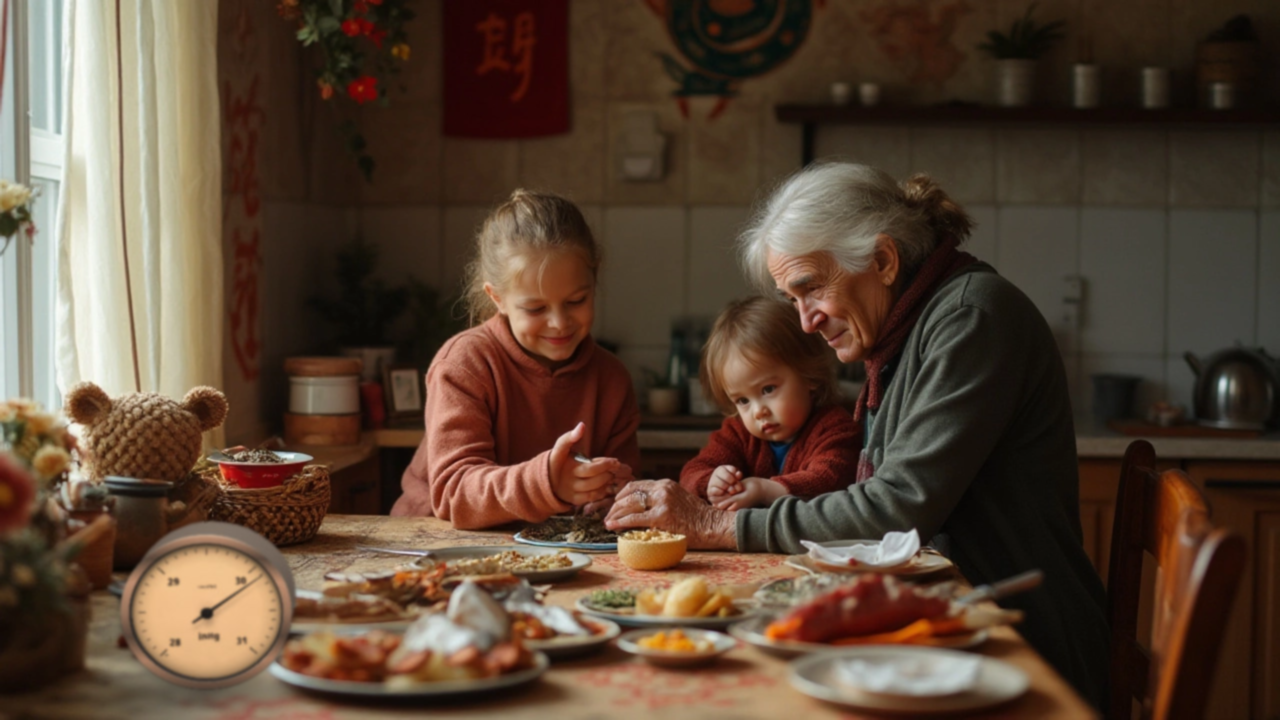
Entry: 30.1 inHg
